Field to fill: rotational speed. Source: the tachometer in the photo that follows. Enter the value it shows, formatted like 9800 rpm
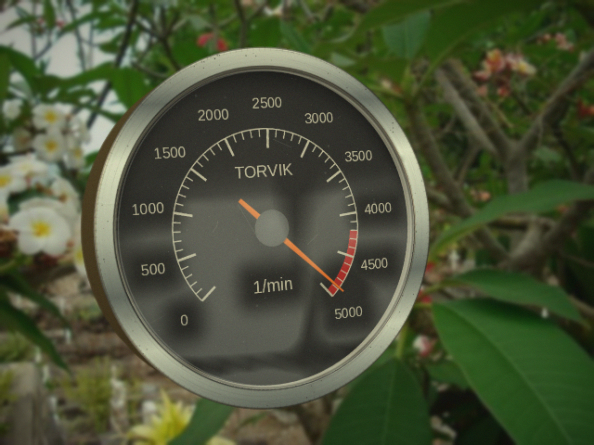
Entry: 4900 rpm
